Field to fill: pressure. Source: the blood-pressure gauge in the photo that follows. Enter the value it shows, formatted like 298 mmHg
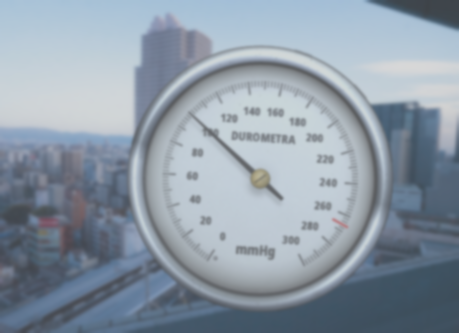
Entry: 100 mmHg
